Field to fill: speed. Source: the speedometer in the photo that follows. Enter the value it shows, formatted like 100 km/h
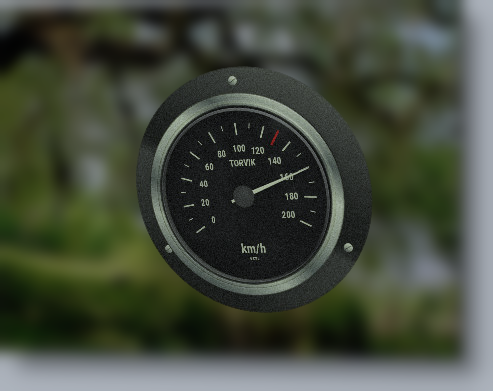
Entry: 160 km/h
